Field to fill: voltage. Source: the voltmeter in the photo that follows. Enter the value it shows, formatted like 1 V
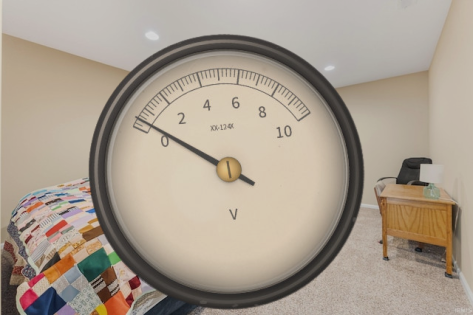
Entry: 0.4 V
